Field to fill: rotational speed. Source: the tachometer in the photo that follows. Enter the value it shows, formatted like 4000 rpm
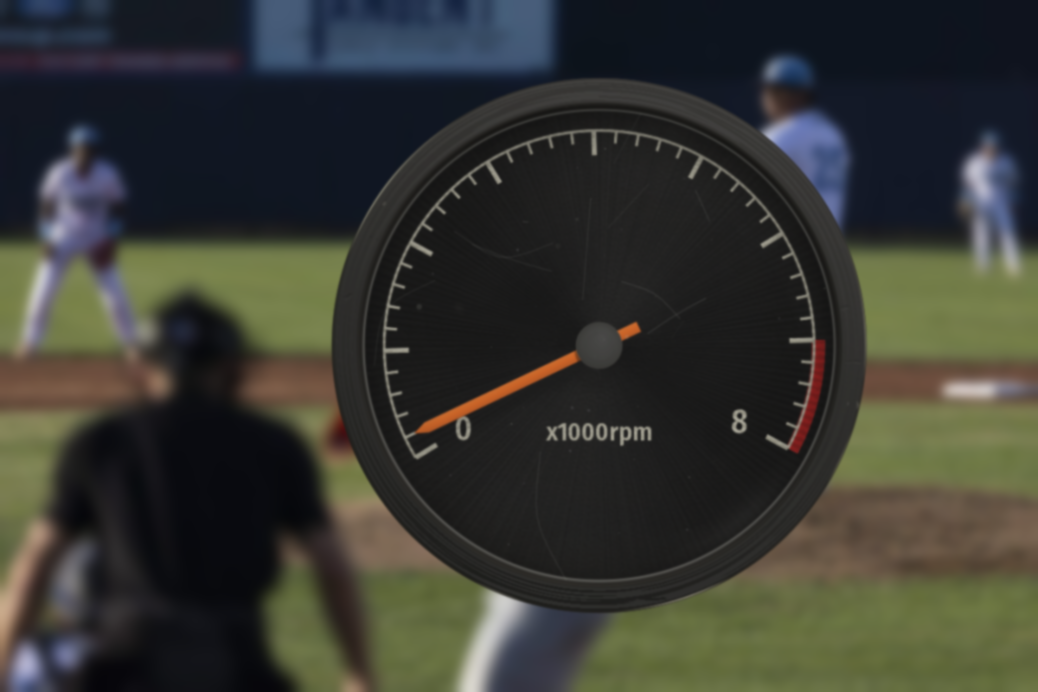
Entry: 200 rpm
